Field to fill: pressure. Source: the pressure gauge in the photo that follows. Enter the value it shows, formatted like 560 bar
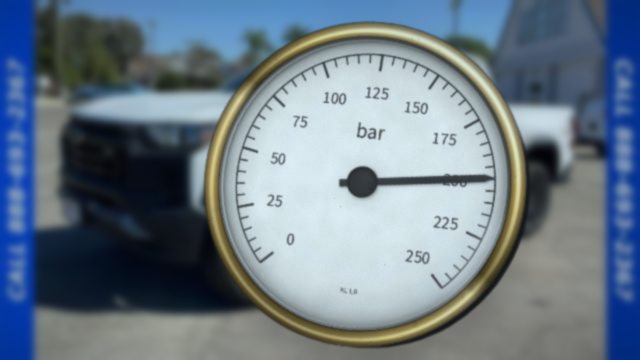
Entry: 200 bar
